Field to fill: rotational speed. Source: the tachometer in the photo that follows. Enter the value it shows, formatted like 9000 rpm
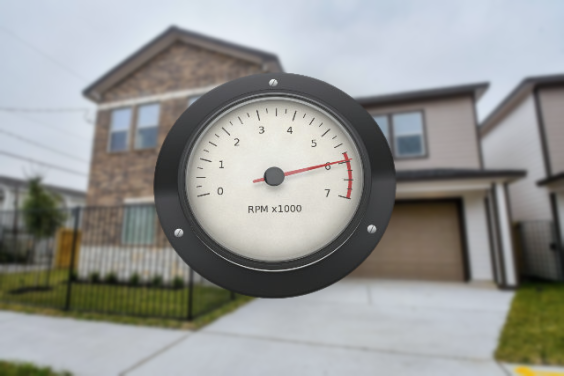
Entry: 6000 rpm
